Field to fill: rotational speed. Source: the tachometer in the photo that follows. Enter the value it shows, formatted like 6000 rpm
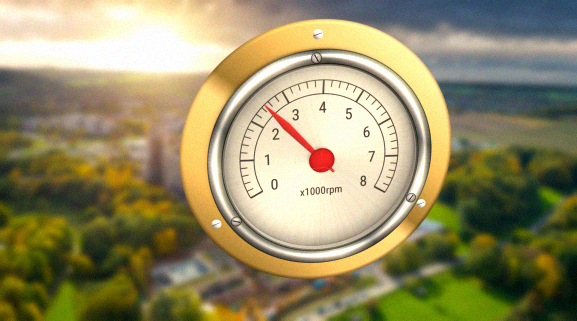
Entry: 2500 rpm
